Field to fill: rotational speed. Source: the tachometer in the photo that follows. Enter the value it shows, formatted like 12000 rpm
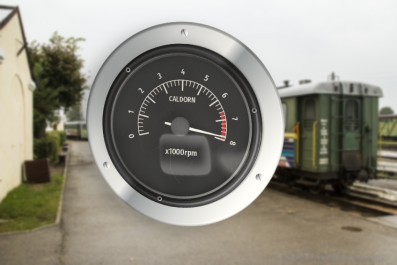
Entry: 7800 rpm
